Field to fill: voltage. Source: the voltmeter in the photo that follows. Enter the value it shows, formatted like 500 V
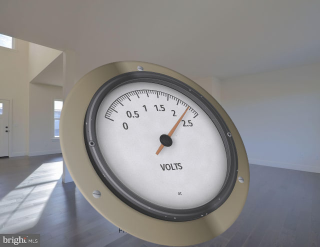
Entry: 2.25 V
